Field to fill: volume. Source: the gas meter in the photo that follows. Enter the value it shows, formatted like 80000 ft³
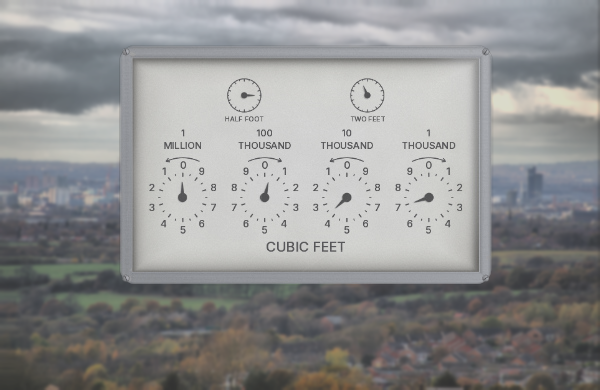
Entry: 3700 ft³
